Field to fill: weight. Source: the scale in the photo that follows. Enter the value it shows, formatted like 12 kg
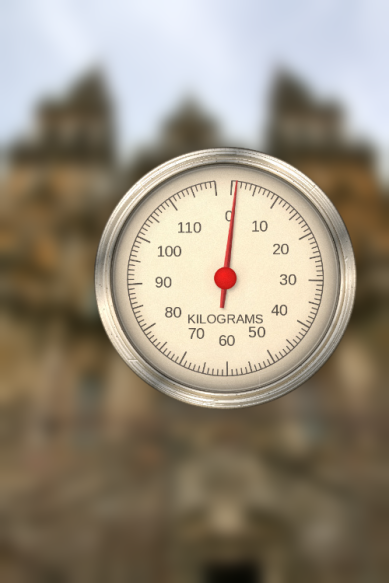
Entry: 1 kg
